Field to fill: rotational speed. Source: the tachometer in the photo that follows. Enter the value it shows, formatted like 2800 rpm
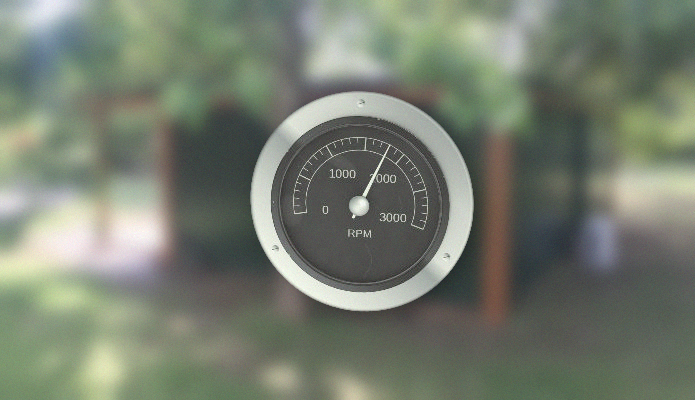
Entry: 1800 rpm
